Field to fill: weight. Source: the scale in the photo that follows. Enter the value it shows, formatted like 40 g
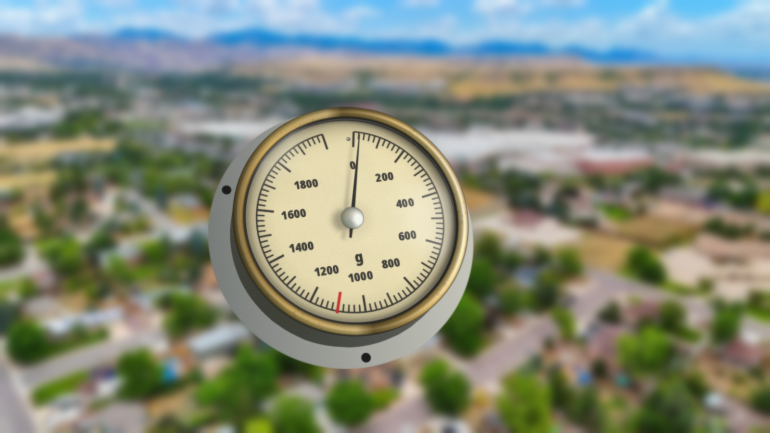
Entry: 20 g
